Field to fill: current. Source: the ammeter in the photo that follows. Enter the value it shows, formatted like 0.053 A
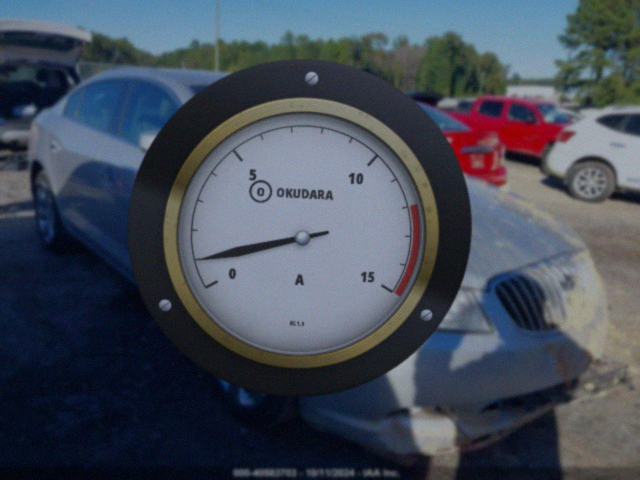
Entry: 1 A
